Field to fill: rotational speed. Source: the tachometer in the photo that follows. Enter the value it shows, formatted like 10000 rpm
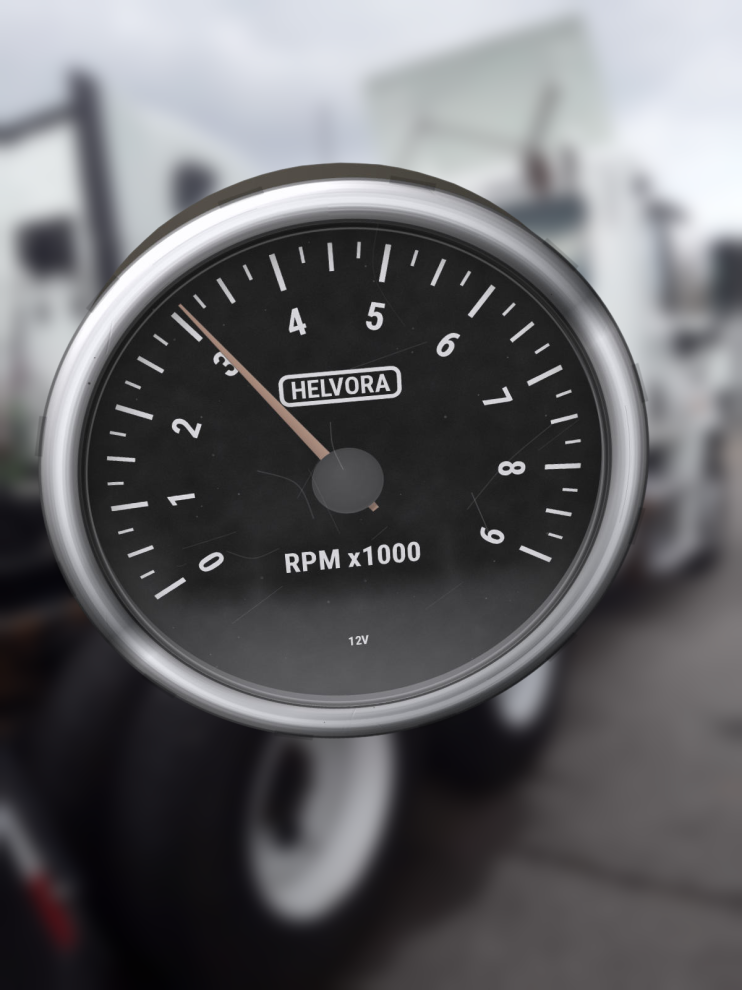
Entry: 3125 rpm
